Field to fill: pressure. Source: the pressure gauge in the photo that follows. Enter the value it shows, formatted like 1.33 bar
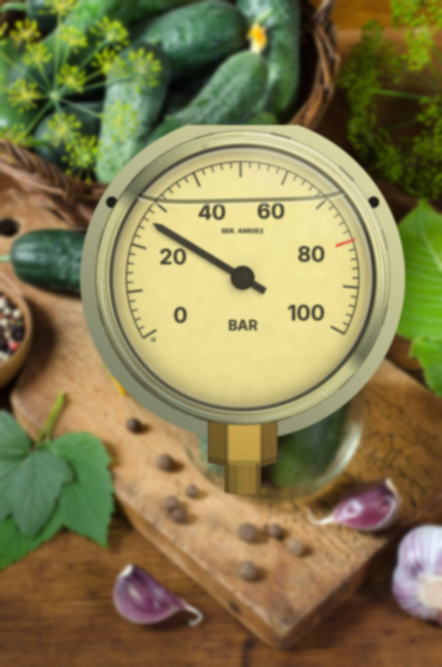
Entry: 26 bar
